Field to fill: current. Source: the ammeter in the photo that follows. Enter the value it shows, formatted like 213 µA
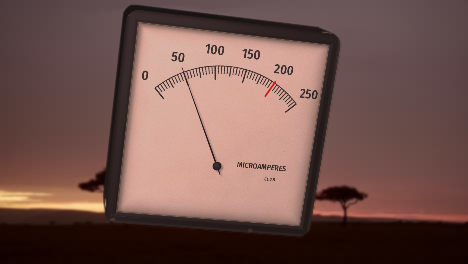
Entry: 50 µA
